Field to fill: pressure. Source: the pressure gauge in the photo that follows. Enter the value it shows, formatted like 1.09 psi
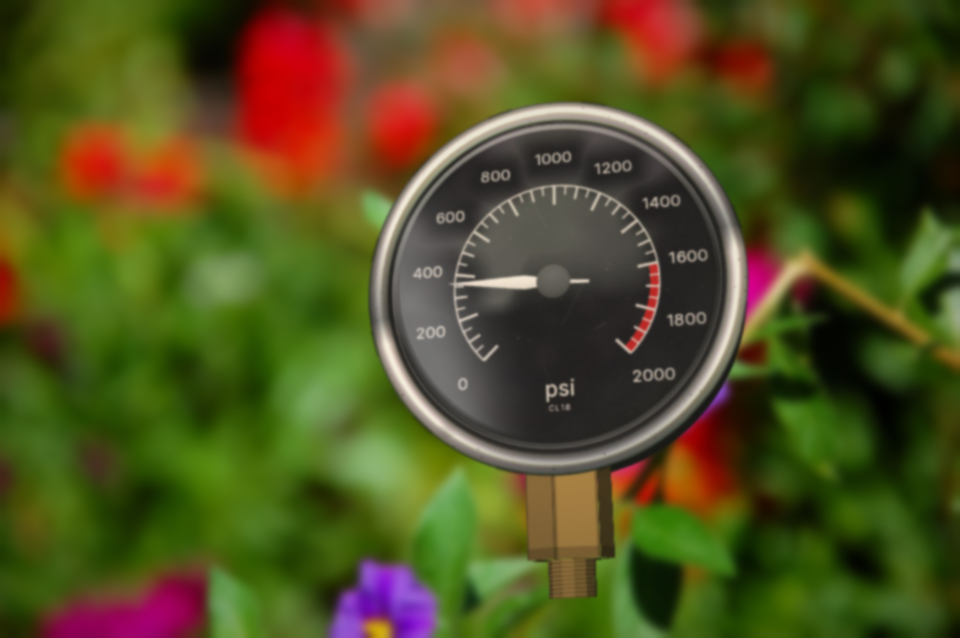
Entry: 350 psi
